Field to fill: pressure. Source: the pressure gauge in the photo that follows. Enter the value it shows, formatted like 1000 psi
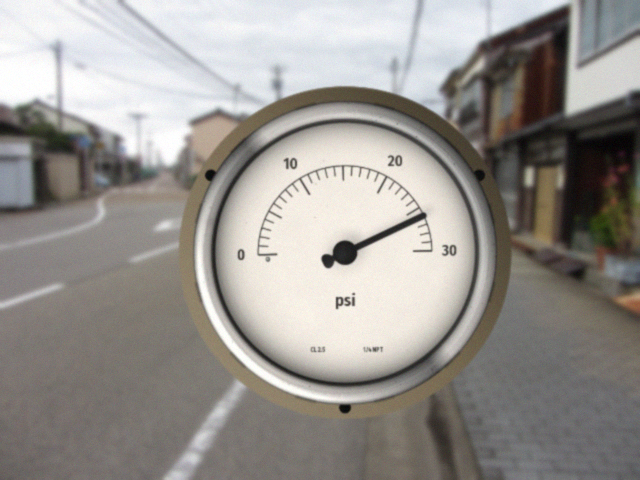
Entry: 26 psi
